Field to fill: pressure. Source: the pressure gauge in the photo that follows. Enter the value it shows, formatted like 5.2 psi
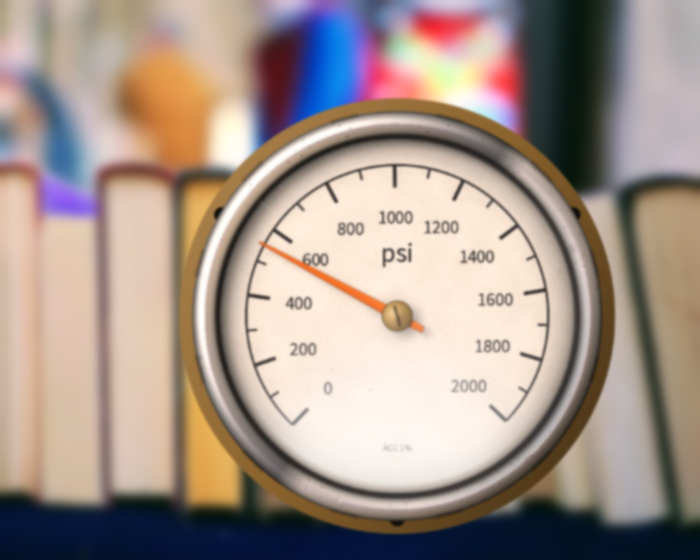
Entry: 550 psi
